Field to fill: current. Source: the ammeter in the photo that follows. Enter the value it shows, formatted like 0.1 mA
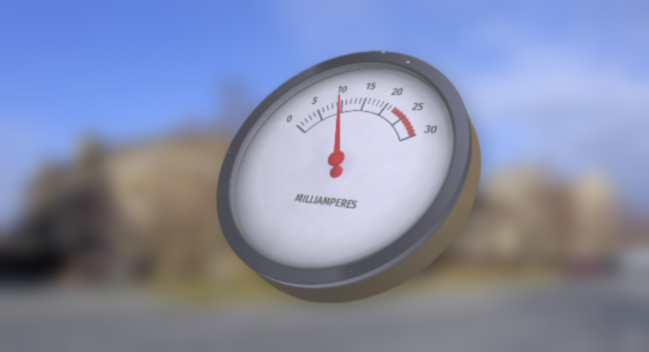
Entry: 10 mA
